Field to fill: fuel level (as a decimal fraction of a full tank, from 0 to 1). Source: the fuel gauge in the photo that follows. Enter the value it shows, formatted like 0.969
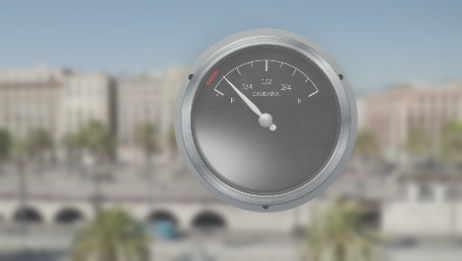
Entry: 0.125
